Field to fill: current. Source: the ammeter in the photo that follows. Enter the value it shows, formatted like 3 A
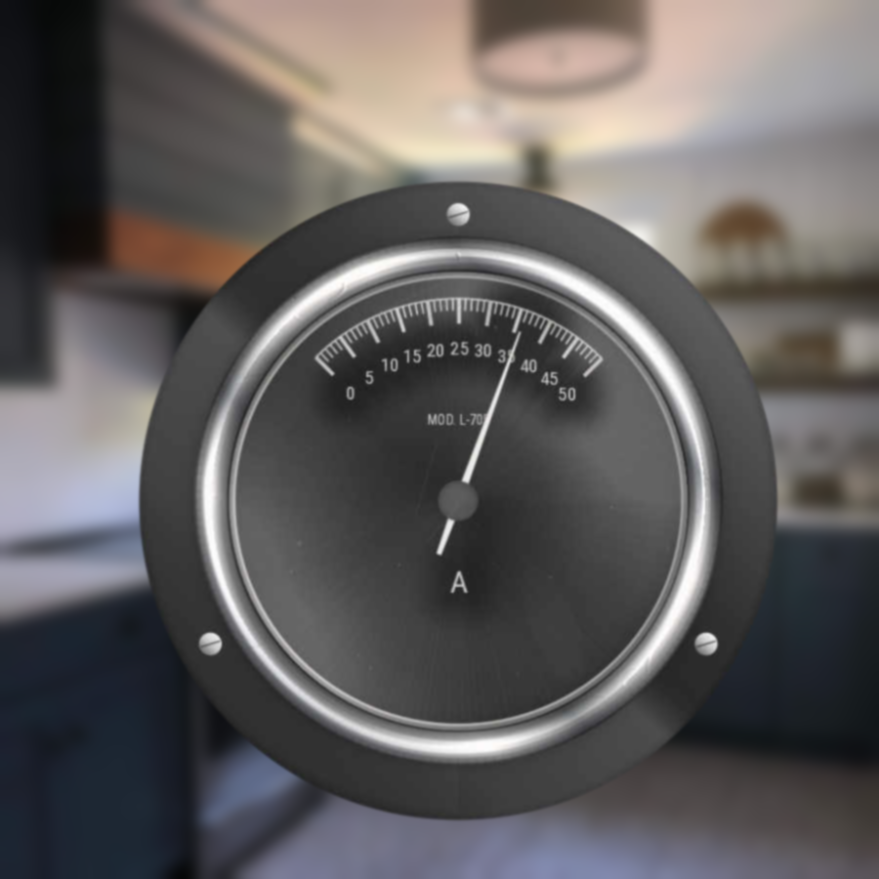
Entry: 36 A
